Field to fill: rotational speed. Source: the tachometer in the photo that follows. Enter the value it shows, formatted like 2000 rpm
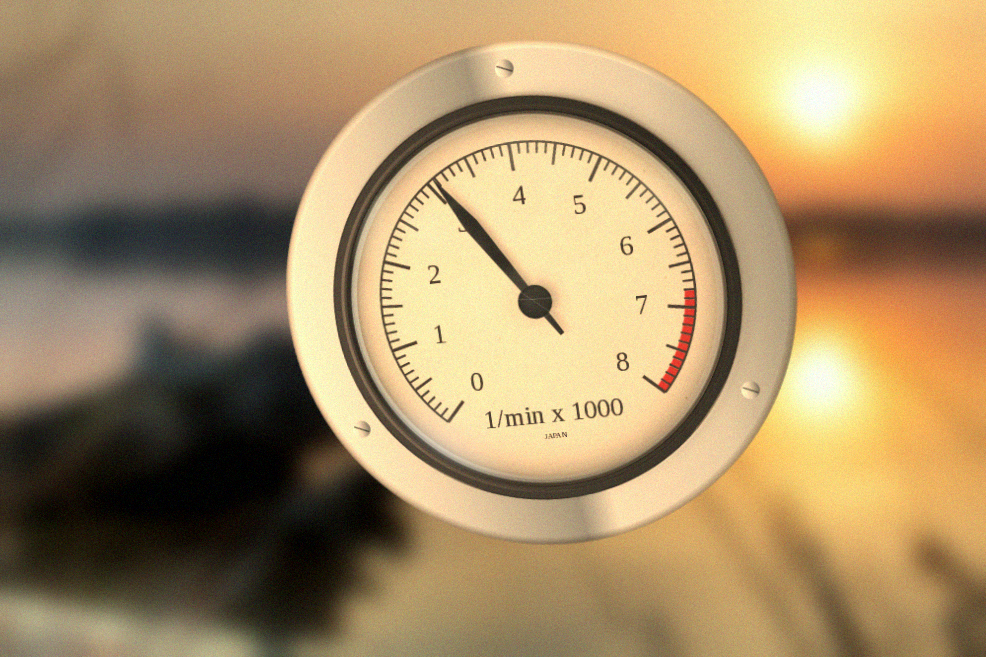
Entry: 3100 rpm
